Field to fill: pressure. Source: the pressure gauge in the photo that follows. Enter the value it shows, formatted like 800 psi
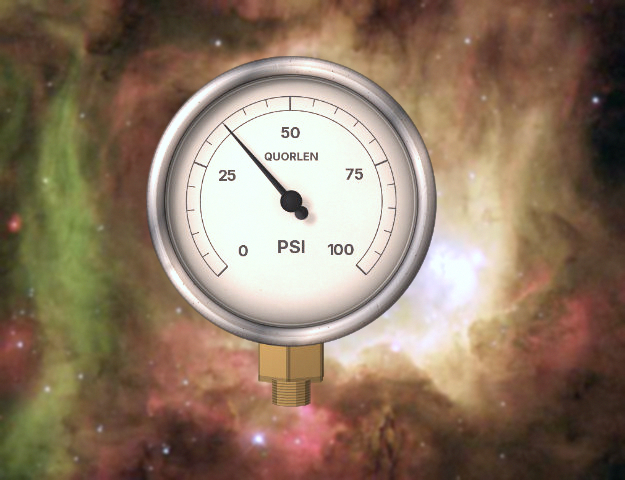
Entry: 35 psi
